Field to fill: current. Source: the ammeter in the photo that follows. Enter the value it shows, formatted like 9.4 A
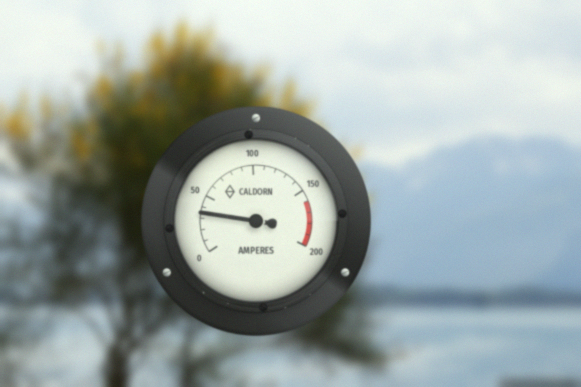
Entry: 35 A
